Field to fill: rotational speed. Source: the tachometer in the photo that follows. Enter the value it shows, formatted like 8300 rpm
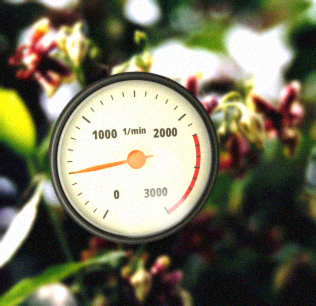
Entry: 500 rpm
